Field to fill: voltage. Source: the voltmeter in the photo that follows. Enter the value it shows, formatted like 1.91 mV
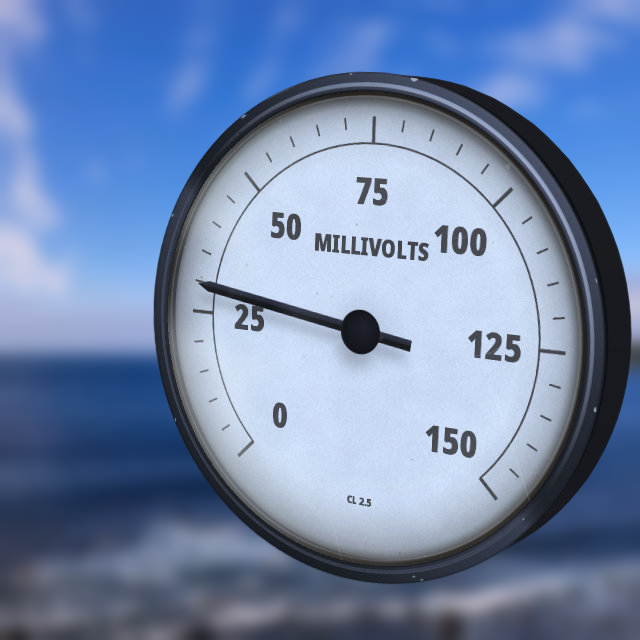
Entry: 30 mV
